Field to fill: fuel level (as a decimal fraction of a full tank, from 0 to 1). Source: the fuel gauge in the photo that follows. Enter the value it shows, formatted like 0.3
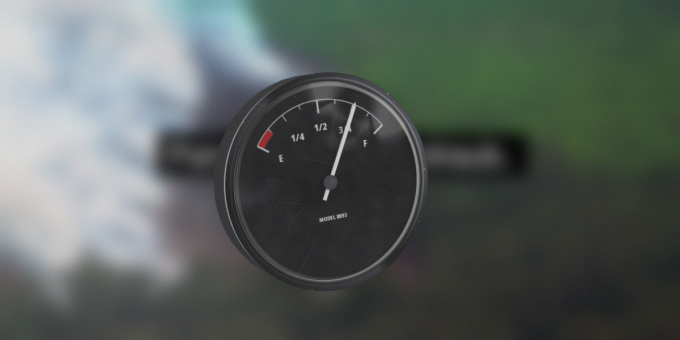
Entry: 0.75
